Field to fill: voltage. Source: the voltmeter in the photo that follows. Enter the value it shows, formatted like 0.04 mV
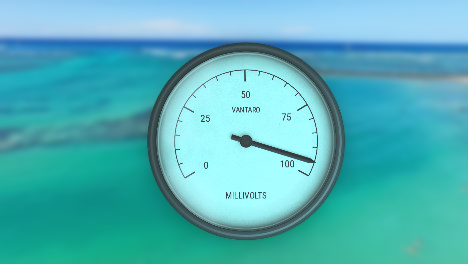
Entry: 95 mV
